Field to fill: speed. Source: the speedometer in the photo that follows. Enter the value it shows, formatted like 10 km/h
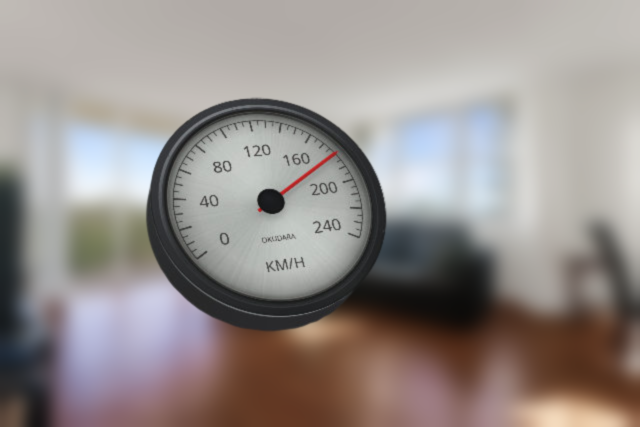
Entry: 180 km/h
